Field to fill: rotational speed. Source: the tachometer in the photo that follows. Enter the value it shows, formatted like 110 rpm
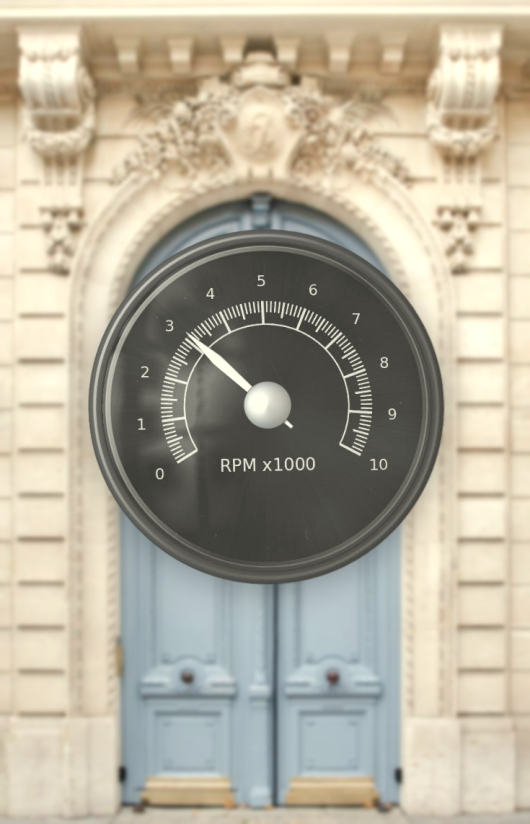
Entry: 3100 rpm
